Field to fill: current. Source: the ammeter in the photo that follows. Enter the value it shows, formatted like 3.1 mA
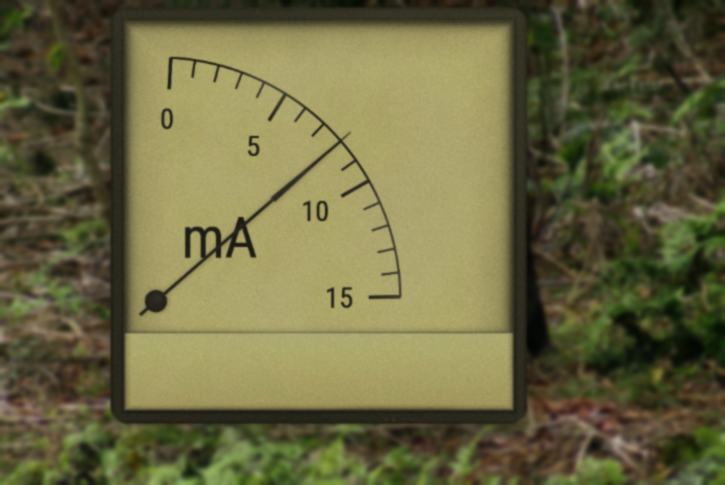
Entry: 8 mA
